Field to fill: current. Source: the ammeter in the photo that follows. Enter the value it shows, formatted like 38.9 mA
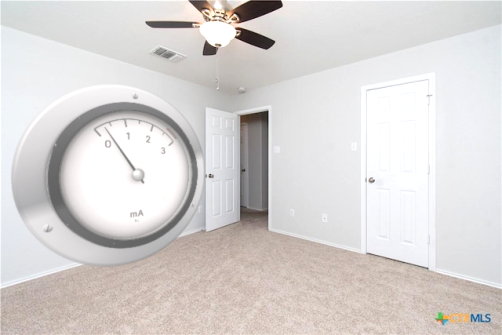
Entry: 0.25 mA
